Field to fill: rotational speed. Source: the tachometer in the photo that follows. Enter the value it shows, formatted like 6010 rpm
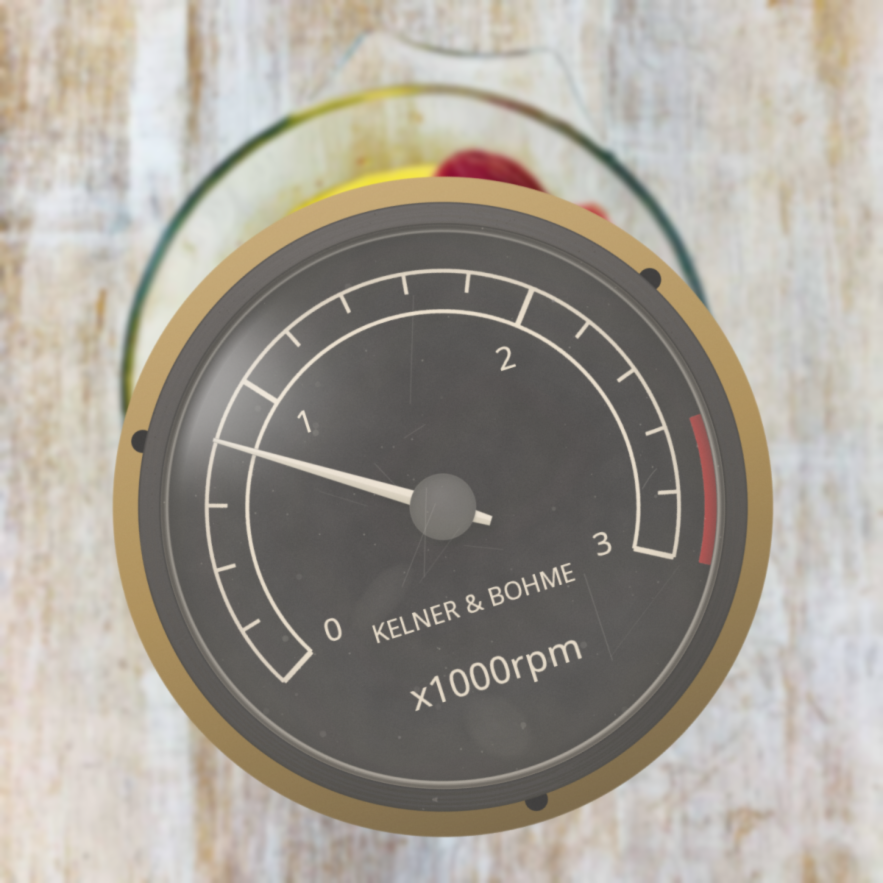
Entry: 800 rpm
